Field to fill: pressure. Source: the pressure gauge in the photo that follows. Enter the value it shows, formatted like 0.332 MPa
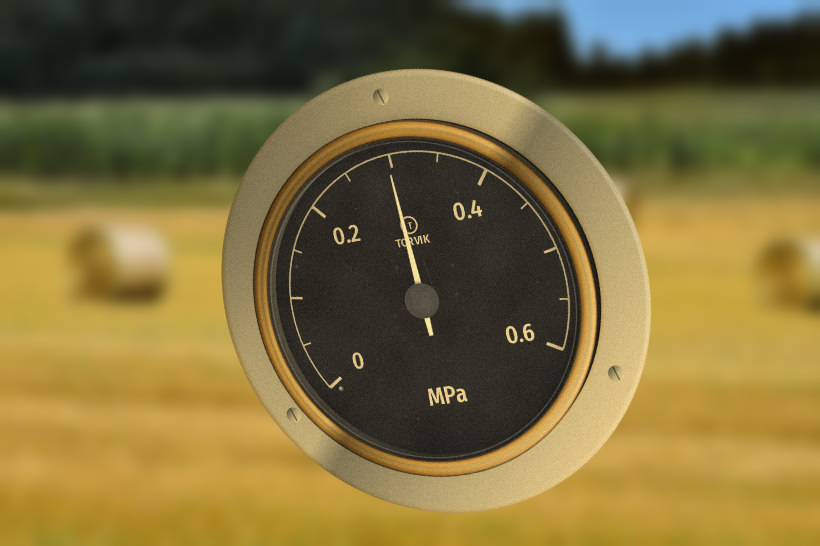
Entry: 0.3 MPa
